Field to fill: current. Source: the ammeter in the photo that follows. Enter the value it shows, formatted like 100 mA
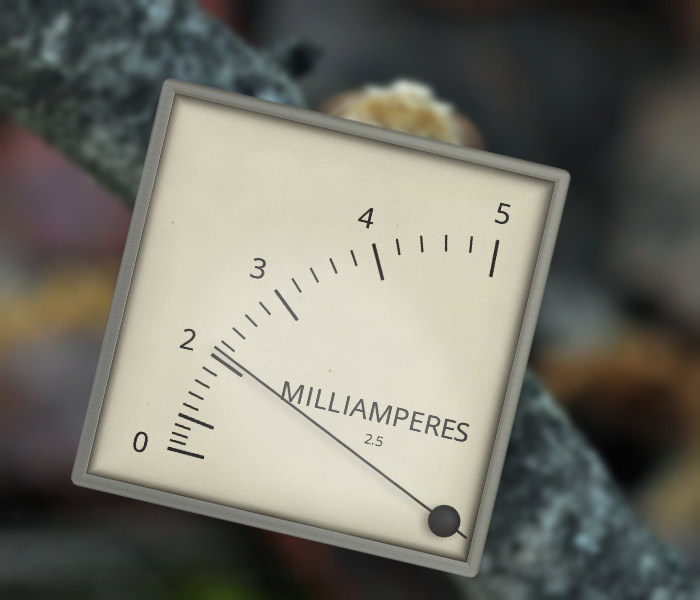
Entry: 2.1 mA
